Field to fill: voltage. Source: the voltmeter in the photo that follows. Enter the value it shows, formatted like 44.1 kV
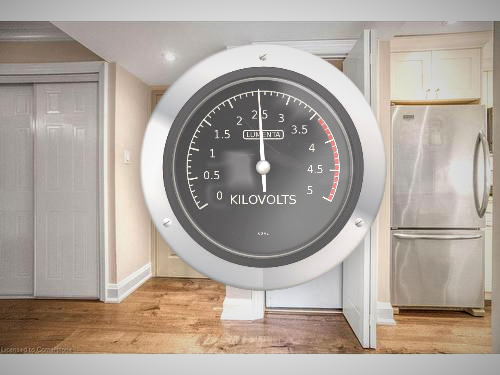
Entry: 2.5 kV
